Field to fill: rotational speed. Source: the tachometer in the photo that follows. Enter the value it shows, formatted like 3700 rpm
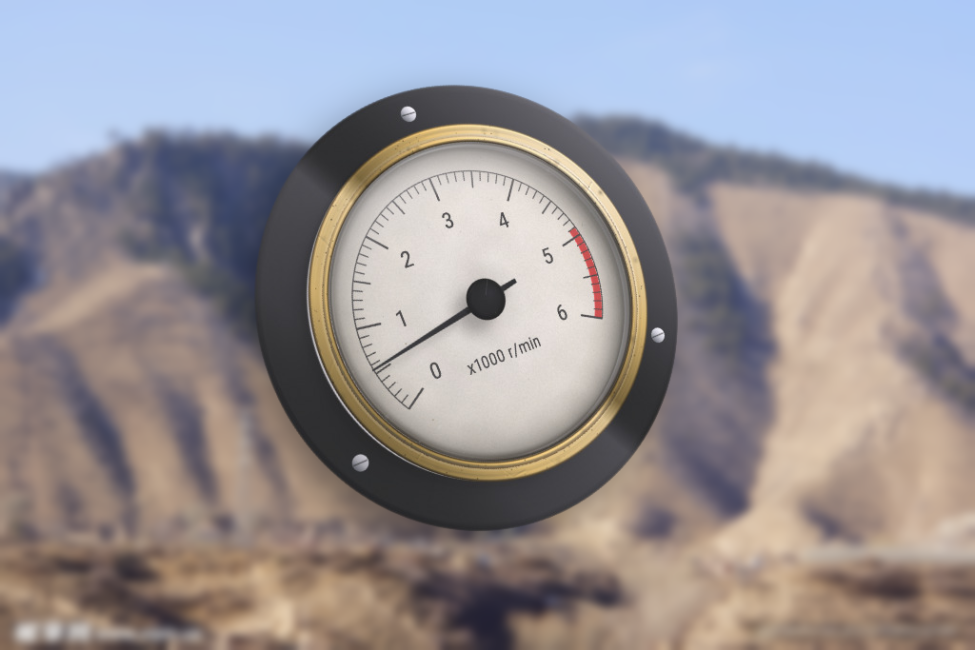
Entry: 550 rpm
